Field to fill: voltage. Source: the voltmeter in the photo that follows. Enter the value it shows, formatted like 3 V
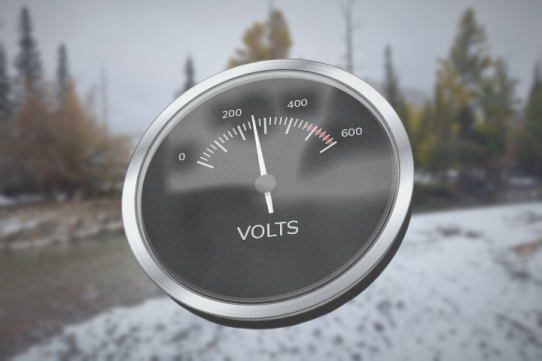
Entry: 260 V
